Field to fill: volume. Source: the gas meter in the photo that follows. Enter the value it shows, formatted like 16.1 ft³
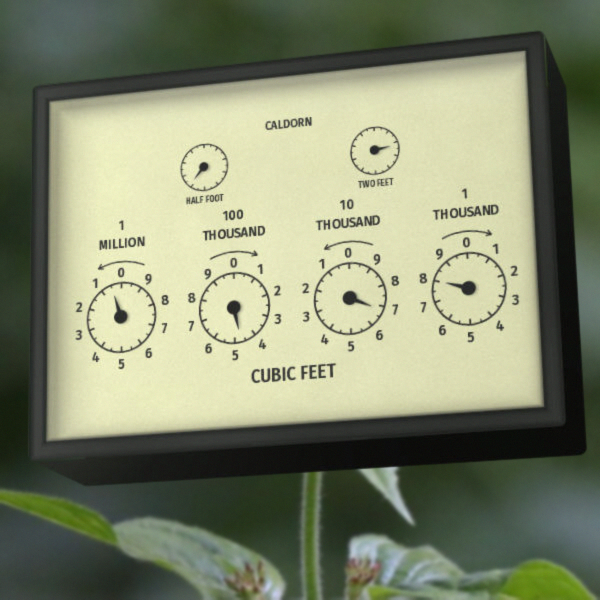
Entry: 46800 ft³
